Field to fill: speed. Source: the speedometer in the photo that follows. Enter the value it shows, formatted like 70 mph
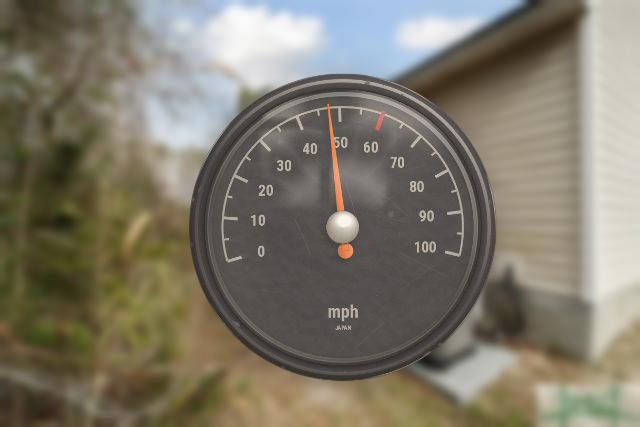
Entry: 47.5 mph
